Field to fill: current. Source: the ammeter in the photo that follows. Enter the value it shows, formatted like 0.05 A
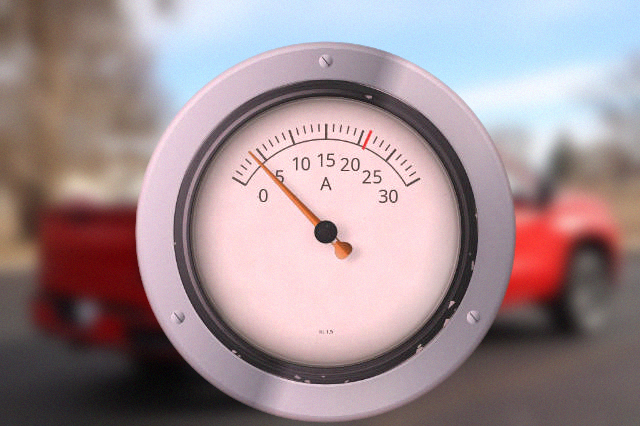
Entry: 4 A
